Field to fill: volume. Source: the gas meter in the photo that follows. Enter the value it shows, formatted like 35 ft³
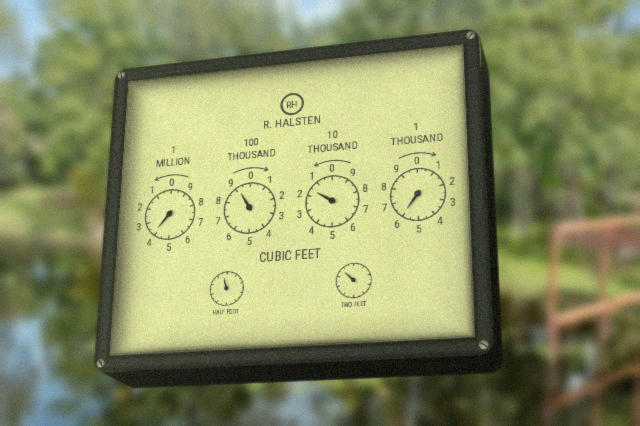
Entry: 391600 ft³
